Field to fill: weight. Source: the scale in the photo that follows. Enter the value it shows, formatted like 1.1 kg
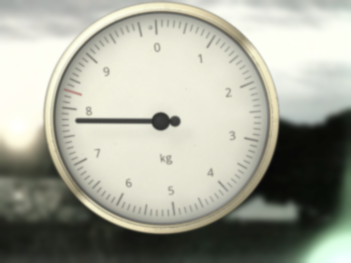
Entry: 7.8 kg
